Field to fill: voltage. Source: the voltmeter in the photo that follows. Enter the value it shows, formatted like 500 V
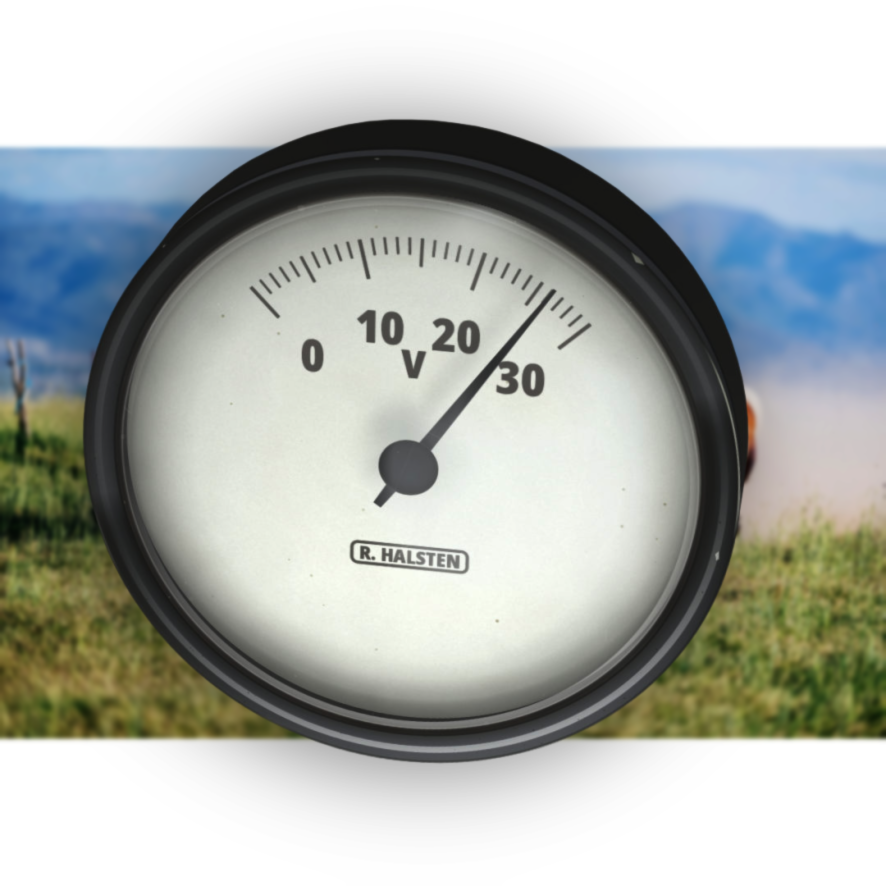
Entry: 26 V
